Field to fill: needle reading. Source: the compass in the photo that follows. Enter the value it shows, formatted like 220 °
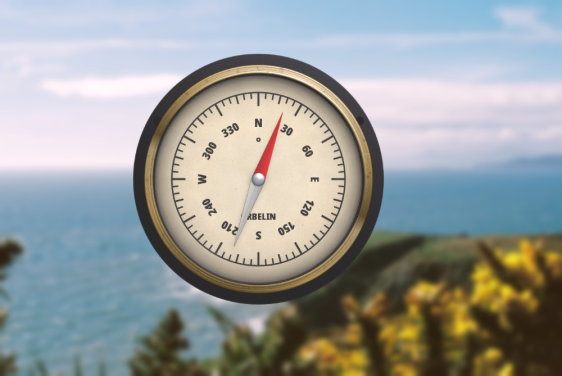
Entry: 20 °
